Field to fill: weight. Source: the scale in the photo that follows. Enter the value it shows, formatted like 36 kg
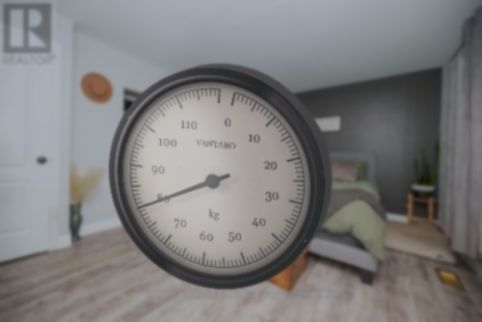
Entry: 80 kg
